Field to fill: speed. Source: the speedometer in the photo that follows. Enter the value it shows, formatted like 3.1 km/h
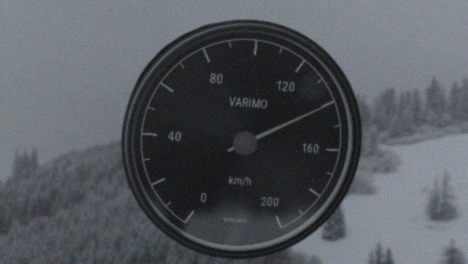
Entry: 140 km/h
